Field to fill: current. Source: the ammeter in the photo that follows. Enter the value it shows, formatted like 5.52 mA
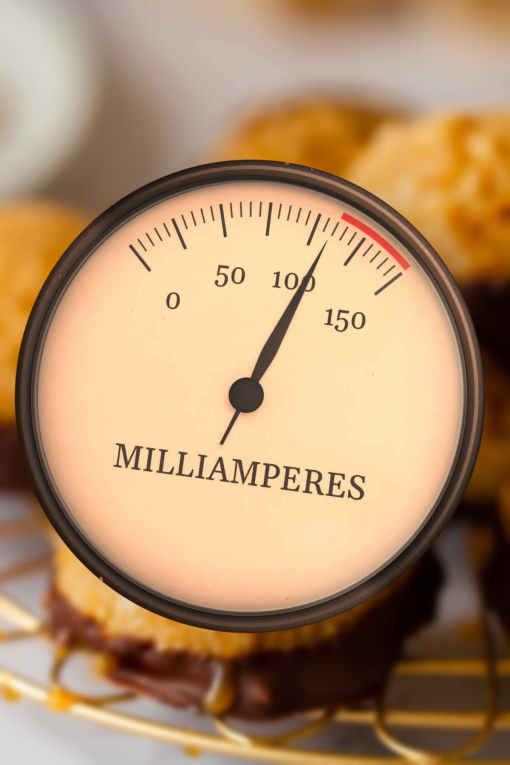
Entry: 110 mA
